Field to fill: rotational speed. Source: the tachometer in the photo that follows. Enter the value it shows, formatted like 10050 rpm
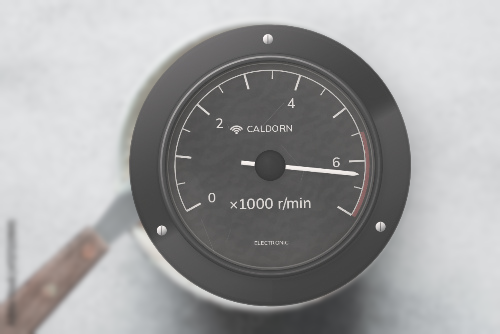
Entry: 6250 rpm
